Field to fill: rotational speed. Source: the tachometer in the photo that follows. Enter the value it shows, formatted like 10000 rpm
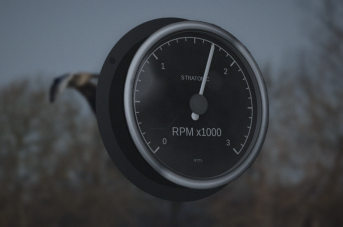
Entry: 1700 rpm
